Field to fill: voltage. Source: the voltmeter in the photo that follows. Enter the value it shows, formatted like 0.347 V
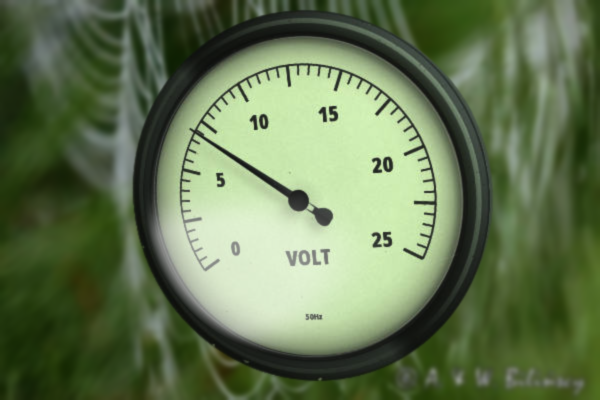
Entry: 7 V
